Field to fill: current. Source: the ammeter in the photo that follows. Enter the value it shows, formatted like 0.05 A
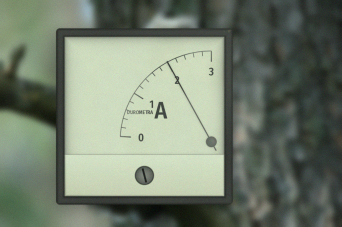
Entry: 2 A
